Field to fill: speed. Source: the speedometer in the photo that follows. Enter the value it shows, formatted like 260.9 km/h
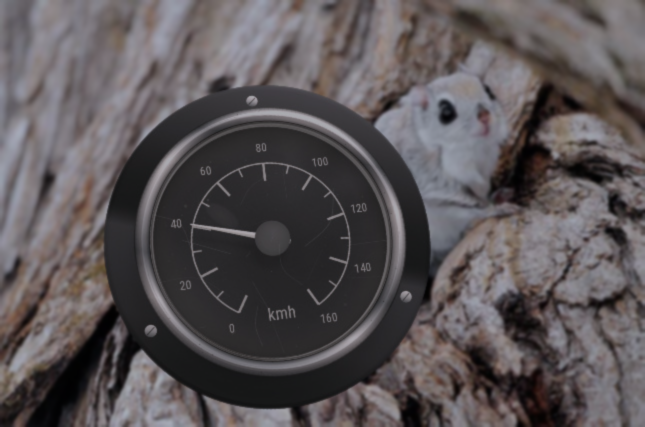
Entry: 40 km/h
